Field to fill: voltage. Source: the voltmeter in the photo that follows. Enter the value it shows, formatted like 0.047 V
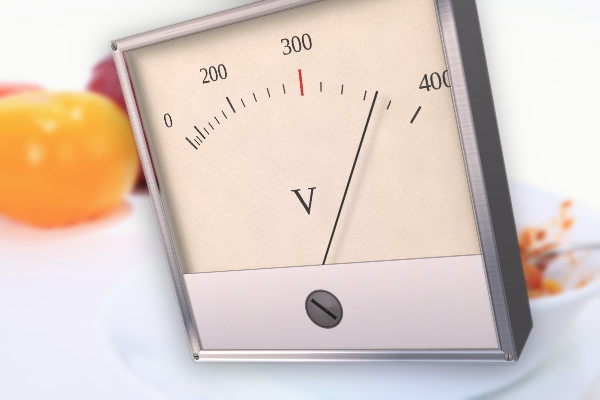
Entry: 370 V
